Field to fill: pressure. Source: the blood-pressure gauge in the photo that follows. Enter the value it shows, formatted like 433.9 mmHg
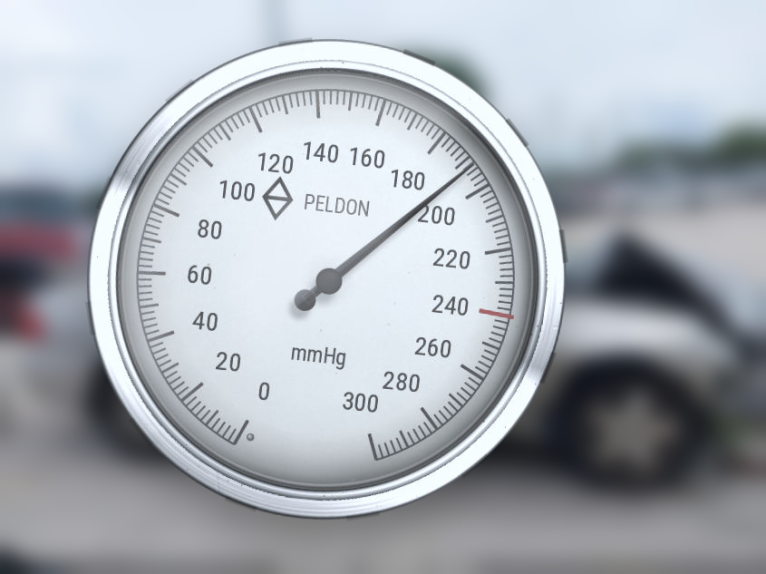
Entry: 192 mmHg
